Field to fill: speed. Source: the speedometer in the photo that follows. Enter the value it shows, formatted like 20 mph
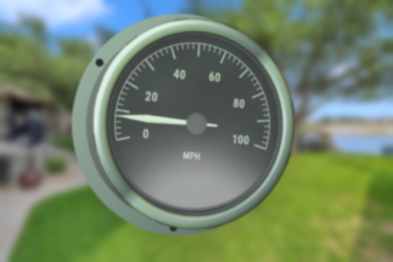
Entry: 8 mph
